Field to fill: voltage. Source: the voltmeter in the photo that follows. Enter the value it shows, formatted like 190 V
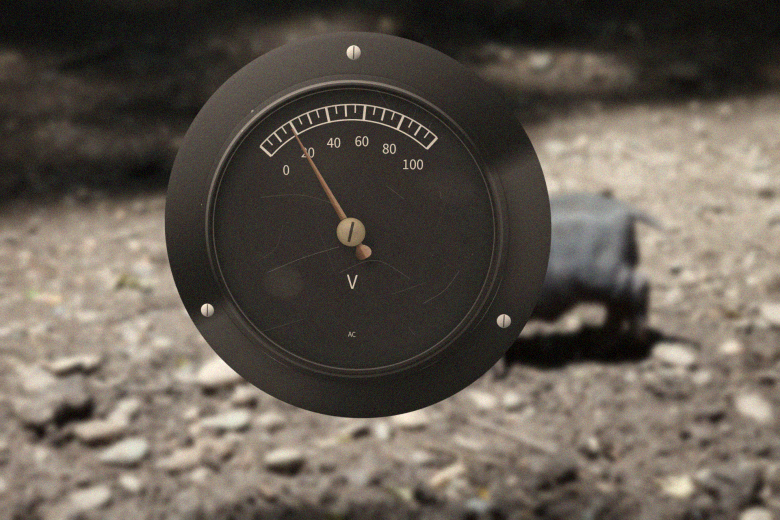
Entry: 20 V
